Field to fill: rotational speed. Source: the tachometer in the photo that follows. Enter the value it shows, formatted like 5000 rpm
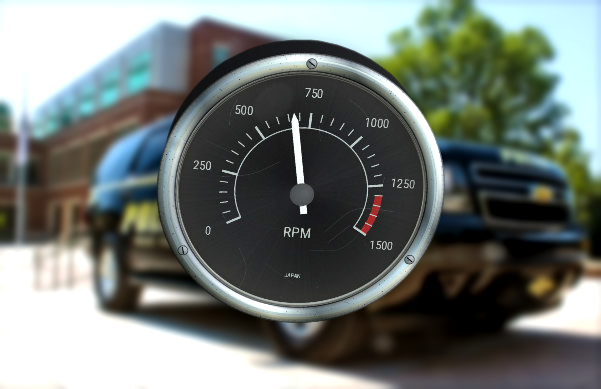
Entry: 675 rpm
